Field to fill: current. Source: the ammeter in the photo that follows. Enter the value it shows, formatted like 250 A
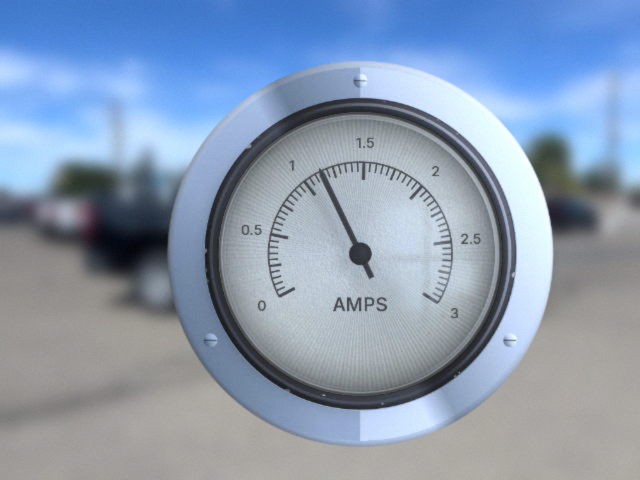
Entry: 1.15 A
